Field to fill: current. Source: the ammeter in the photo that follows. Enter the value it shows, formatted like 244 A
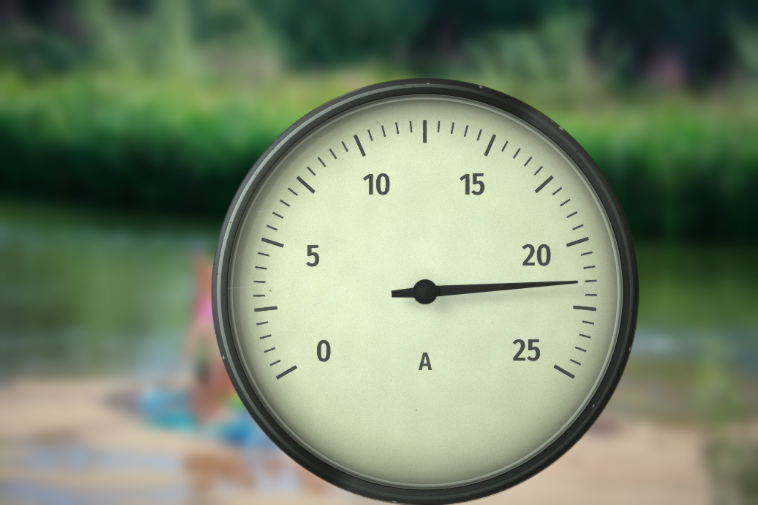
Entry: 21.5 A
